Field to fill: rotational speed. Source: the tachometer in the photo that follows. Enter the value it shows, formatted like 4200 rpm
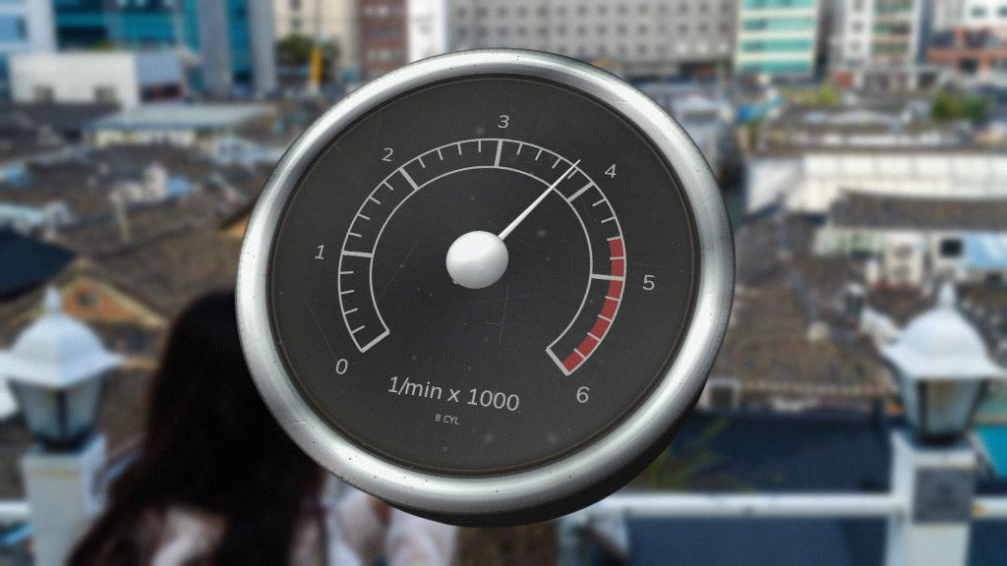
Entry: 3800 rpm
